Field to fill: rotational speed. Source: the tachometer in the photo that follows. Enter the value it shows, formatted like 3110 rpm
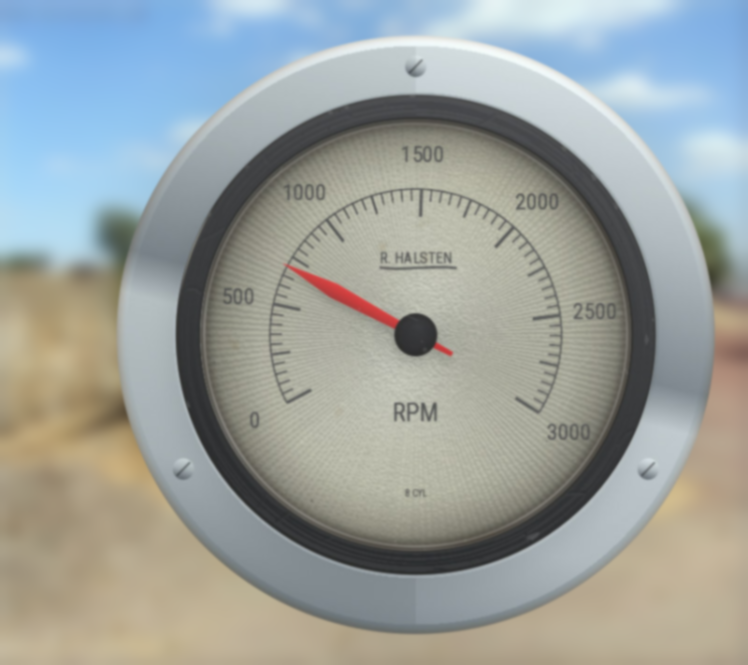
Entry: 700 rpm
